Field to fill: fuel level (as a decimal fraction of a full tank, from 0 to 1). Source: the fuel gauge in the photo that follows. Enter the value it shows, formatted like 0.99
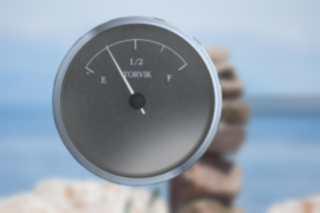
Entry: 0.25
